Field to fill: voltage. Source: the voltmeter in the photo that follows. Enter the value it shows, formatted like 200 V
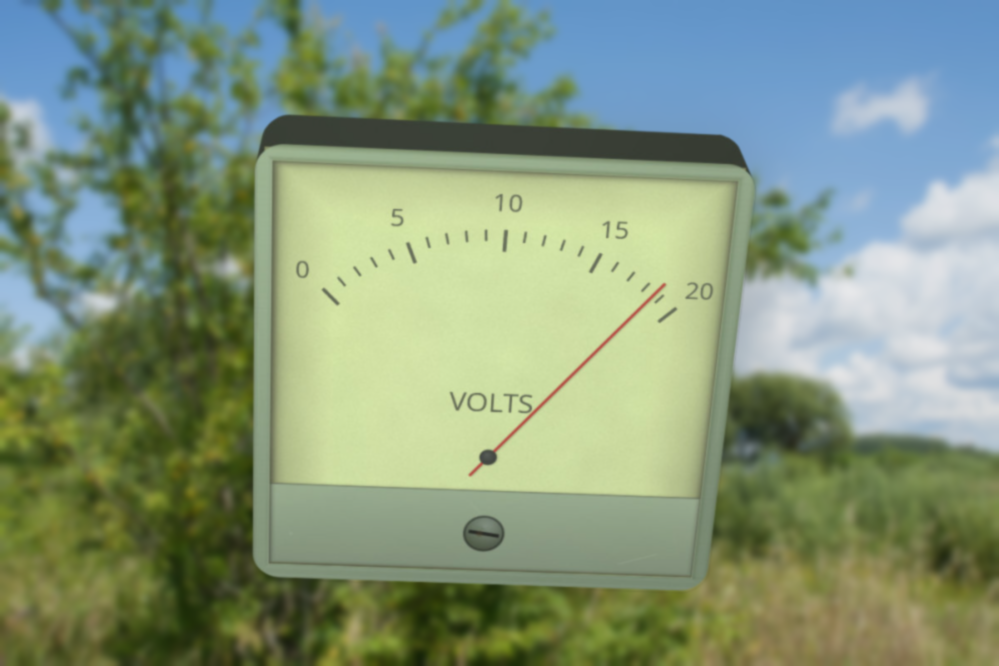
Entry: 18.5 V
